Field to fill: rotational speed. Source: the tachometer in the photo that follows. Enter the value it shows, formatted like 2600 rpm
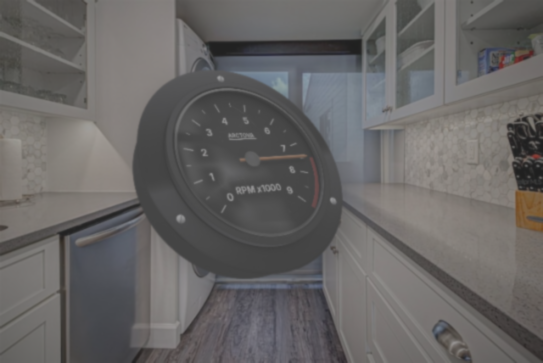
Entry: 7500 rpm
